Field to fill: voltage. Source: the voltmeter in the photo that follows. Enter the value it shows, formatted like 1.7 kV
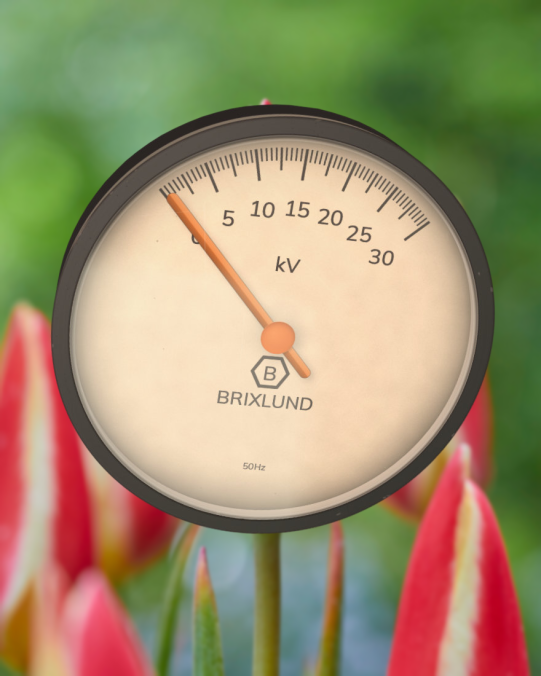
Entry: 0.5 kV
